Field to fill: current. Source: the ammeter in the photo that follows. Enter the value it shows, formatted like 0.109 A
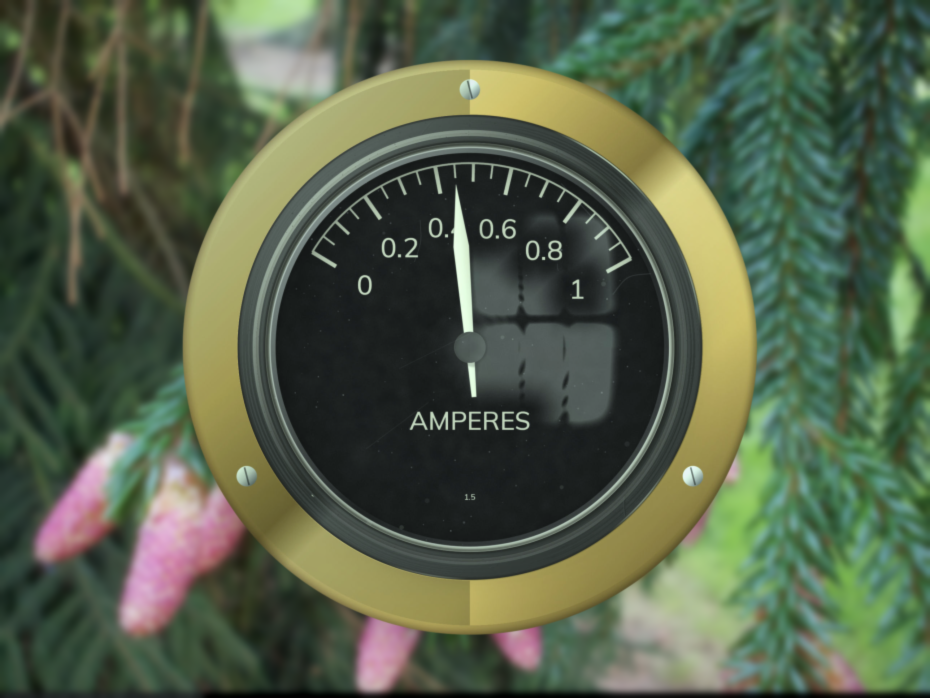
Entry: 0.45 A
